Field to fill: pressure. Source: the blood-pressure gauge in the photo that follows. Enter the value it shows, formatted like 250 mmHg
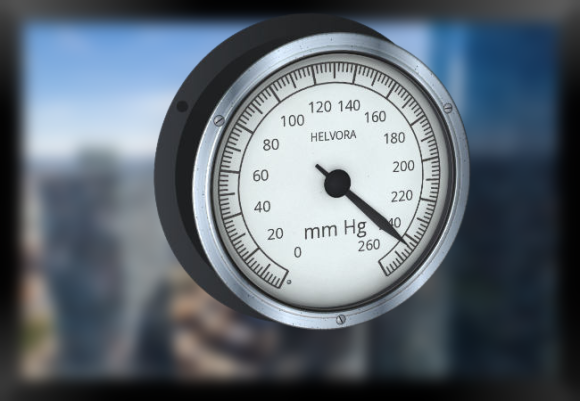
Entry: 244 mmHg
